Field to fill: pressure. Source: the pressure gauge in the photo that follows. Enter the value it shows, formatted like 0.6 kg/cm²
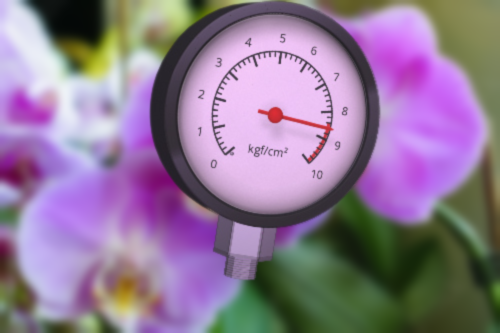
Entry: 8.6 kg/cm²
